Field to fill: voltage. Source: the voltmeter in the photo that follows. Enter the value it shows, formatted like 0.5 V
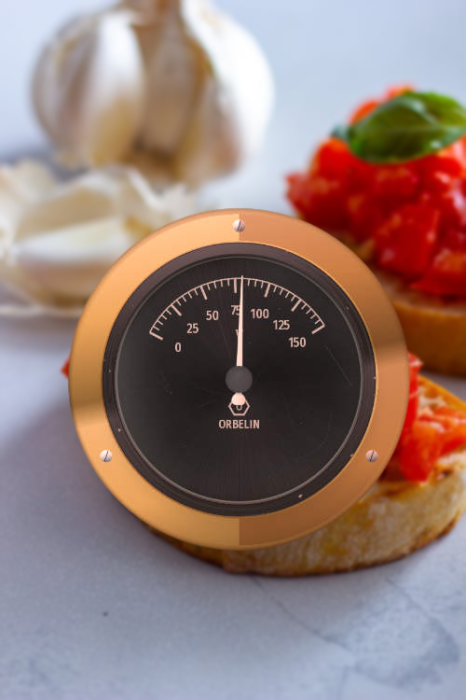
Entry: 80 V
